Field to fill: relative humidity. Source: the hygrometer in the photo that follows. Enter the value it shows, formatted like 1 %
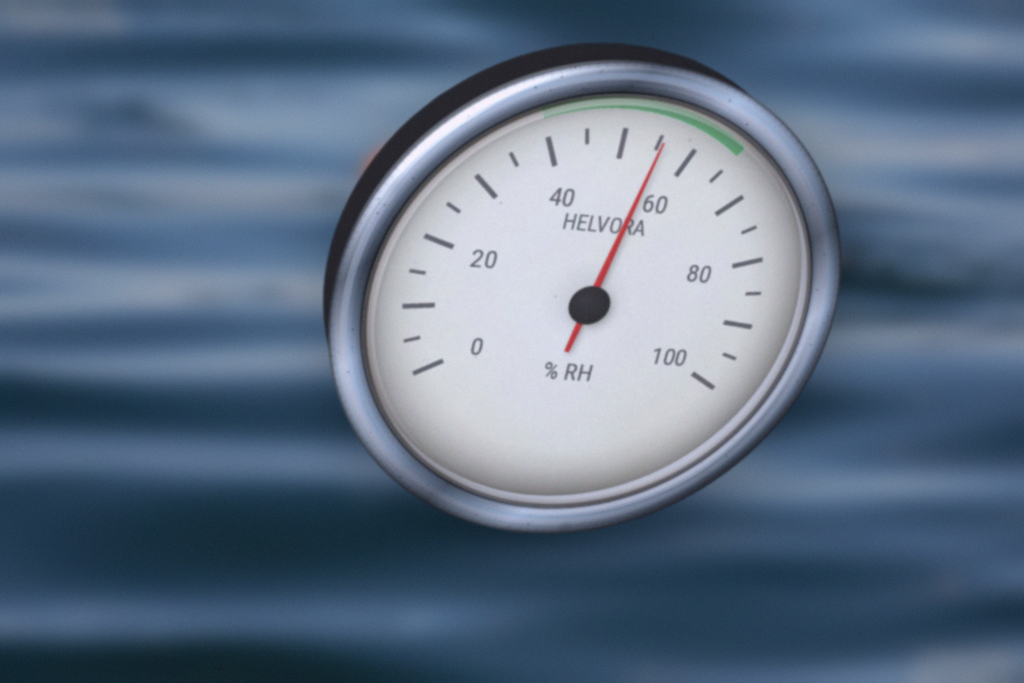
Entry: 55 %
